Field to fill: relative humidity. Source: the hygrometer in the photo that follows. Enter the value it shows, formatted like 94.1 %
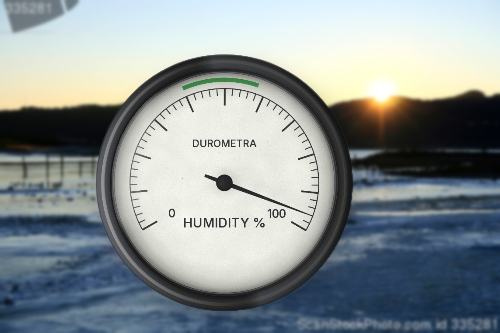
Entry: 96 %
